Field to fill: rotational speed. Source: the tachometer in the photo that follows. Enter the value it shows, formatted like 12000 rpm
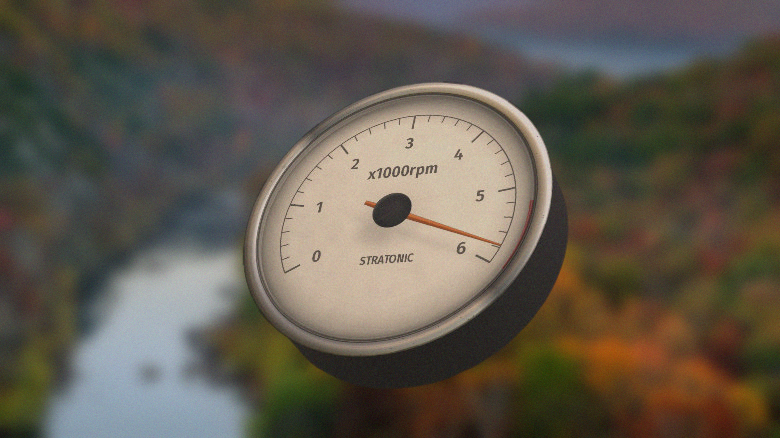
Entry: 5800 rpm
